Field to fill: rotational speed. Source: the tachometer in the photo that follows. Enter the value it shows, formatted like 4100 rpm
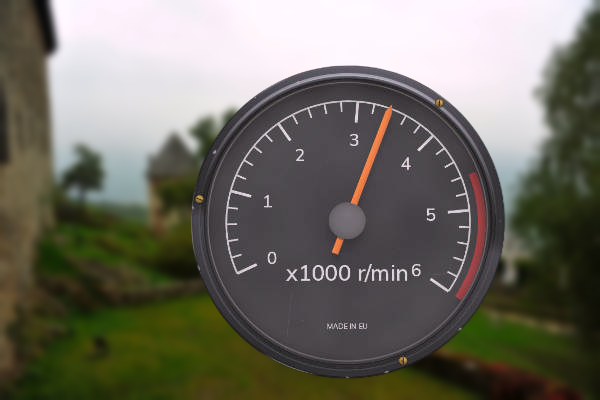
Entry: 3400 rpm
